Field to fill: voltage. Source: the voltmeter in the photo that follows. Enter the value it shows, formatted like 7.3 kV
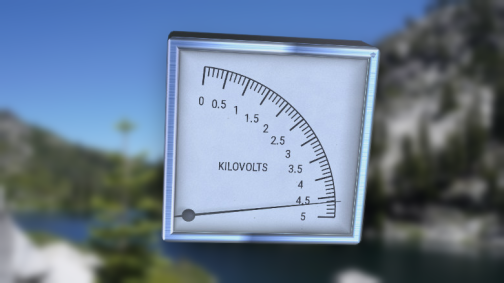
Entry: 4.6 kV
